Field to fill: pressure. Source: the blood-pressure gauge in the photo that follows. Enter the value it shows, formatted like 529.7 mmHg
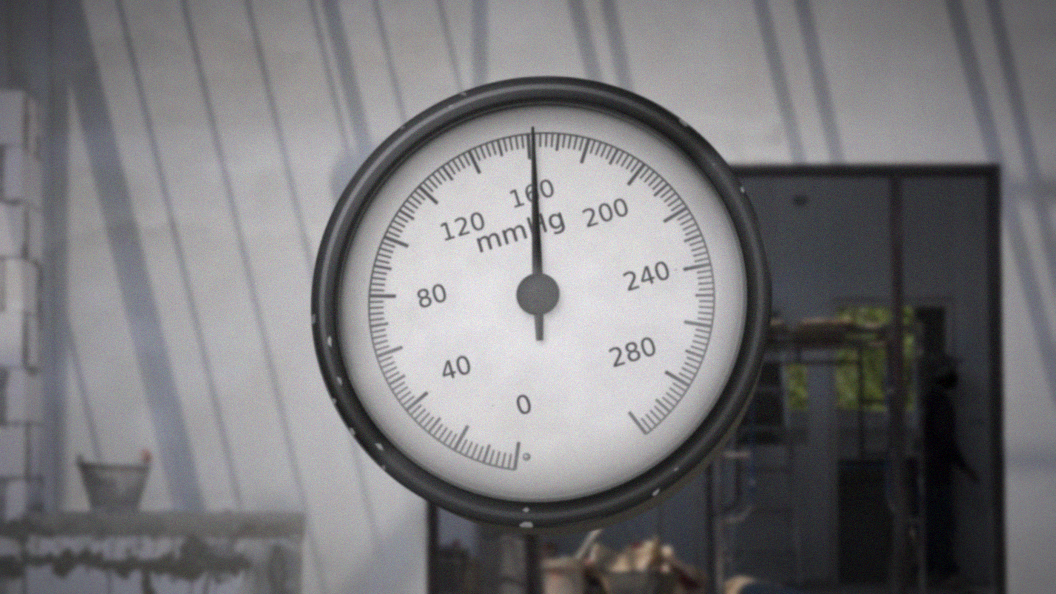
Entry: 162 mmHg
